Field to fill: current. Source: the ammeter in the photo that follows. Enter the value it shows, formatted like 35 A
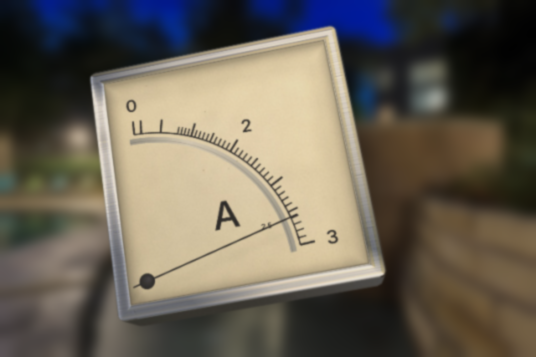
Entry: 2.8 A
